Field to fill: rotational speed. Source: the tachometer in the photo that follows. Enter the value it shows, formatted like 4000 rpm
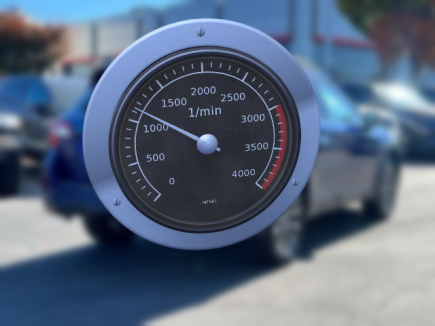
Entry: 1150 rpm
